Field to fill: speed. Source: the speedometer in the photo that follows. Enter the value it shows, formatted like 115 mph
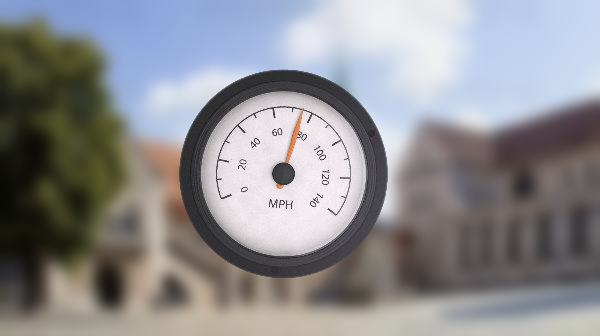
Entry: 75 mph
